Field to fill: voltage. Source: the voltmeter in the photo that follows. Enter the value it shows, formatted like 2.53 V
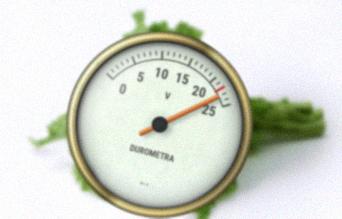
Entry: 23 V
